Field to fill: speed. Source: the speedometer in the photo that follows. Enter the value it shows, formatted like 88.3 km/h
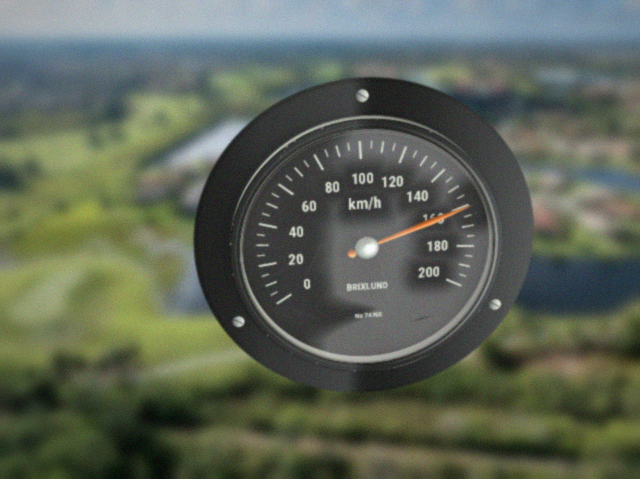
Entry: 160 km/h
